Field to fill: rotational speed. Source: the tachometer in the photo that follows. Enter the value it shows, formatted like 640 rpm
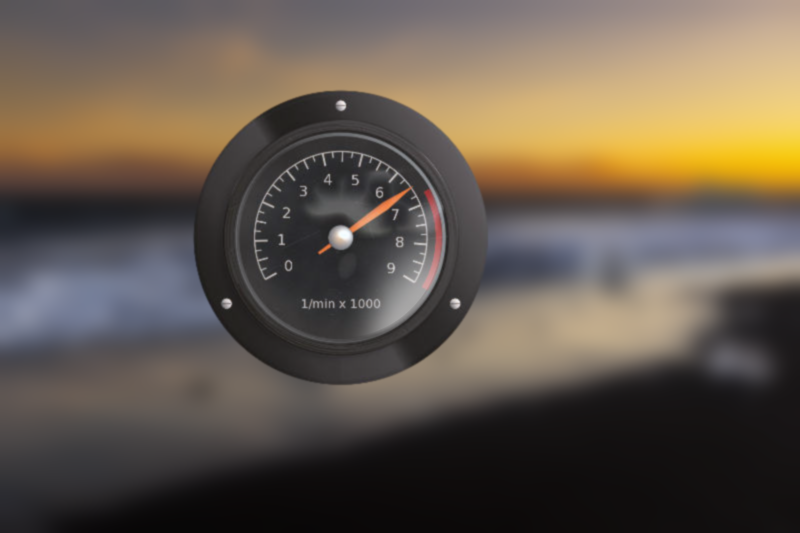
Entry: 6500 rpm
